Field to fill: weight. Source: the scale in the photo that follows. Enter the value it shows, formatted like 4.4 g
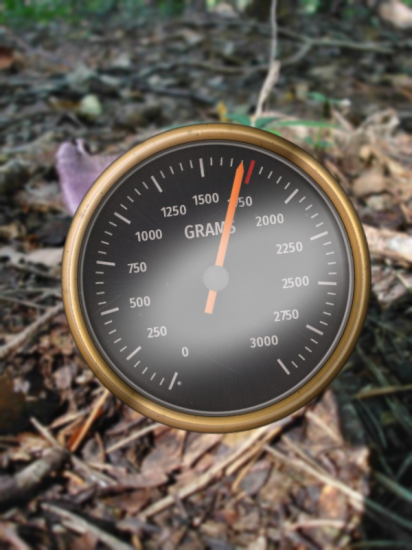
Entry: 1700 g
